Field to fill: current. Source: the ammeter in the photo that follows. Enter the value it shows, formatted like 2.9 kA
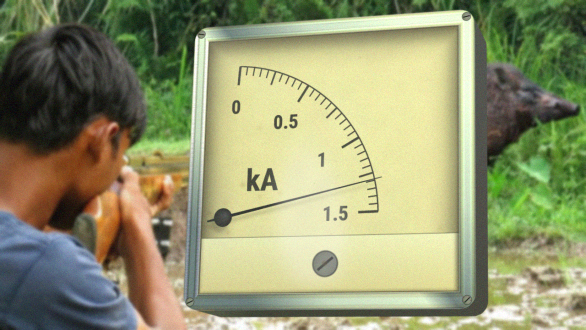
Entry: 1.3 kA
